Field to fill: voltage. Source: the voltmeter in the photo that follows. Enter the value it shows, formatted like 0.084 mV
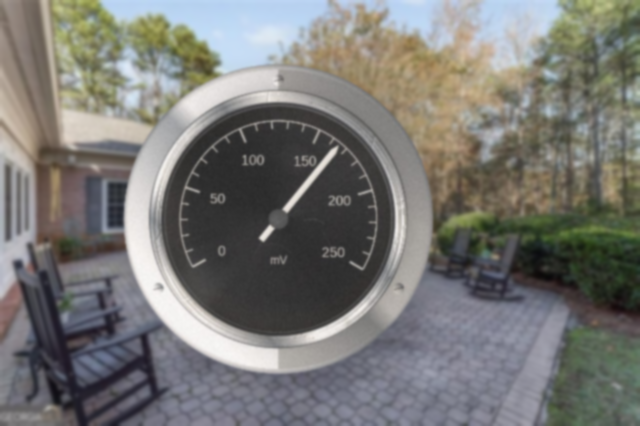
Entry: 165 mV
